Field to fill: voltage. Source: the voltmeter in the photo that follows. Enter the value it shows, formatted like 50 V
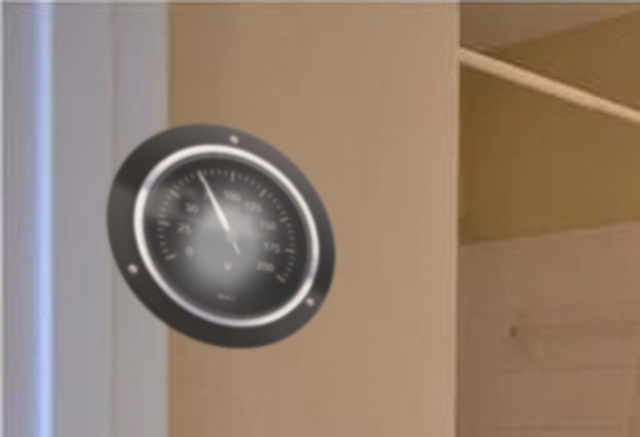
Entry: 75 V
